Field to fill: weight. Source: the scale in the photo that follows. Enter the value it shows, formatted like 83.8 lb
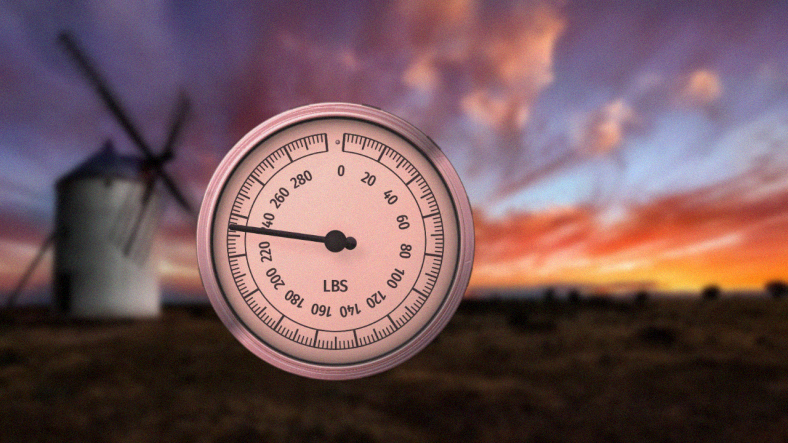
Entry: 234 lb
